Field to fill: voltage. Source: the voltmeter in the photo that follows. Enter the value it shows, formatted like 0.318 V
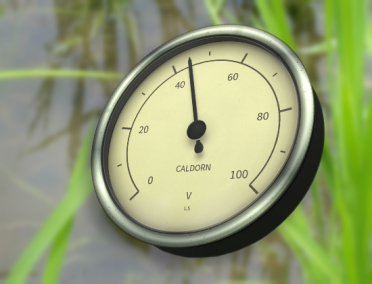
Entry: 45 V
